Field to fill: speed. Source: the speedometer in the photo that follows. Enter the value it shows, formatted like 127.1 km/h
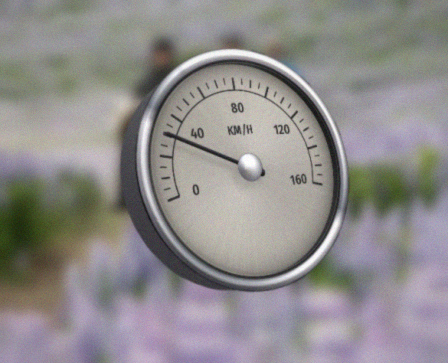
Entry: 30 km/h
